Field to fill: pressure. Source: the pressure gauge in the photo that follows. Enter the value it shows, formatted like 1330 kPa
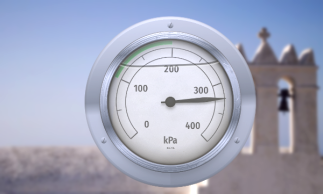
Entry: 325 kPa
